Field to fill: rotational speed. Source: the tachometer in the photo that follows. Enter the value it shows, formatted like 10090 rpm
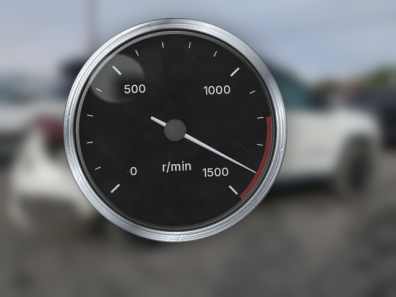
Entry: 1400 rpm
